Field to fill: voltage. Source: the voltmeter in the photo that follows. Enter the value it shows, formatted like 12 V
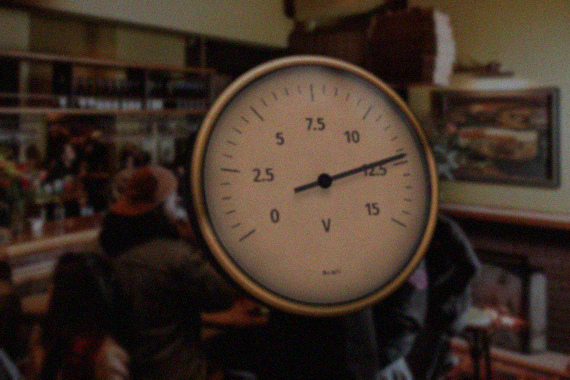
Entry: 12.25 V
